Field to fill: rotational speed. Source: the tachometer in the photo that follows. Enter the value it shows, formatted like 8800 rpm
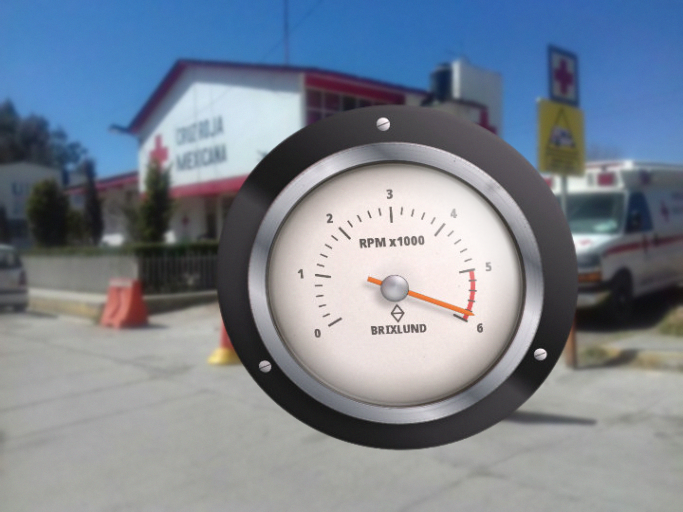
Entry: 5800 rpm
